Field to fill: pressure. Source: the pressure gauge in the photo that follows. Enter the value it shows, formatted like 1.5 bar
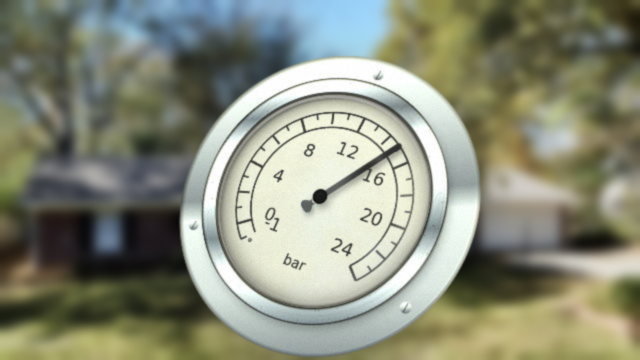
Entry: 15 bar
